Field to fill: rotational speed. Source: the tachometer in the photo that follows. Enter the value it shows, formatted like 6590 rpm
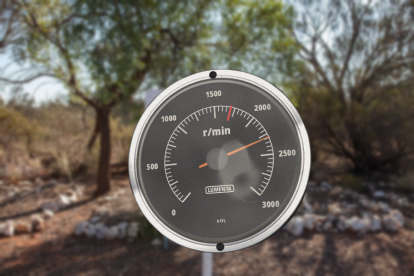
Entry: 2300 rpm
